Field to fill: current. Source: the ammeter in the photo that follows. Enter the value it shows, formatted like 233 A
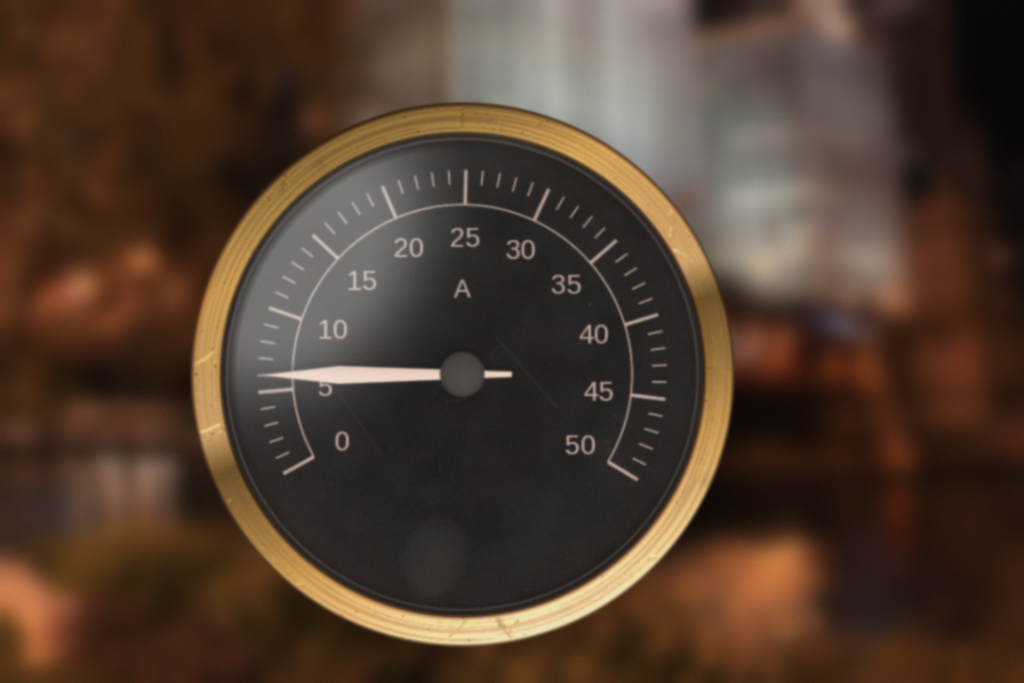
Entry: 6 A
